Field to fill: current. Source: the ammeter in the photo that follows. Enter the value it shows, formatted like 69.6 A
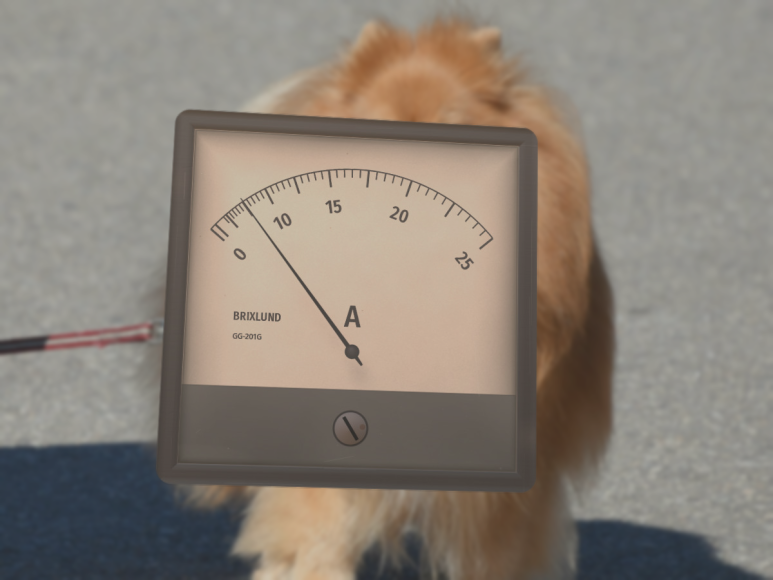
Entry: 7.5 A
